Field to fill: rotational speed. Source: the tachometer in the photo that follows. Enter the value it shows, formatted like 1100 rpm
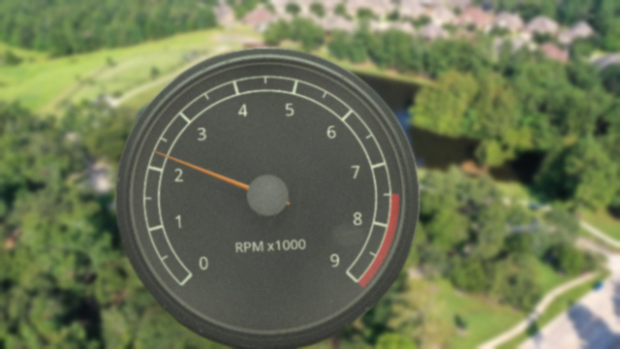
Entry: 2250 rpm
